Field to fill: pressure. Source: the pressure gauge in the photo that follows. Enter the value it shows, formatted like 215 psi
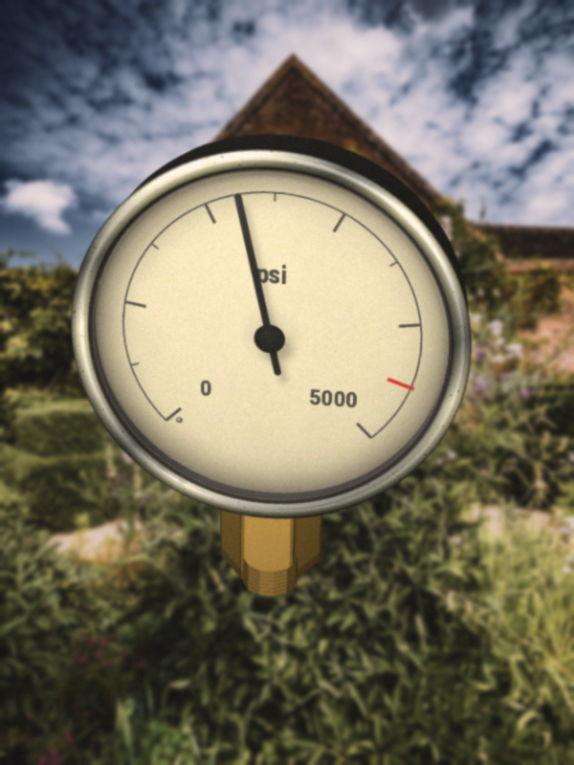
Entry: 2250 psi
